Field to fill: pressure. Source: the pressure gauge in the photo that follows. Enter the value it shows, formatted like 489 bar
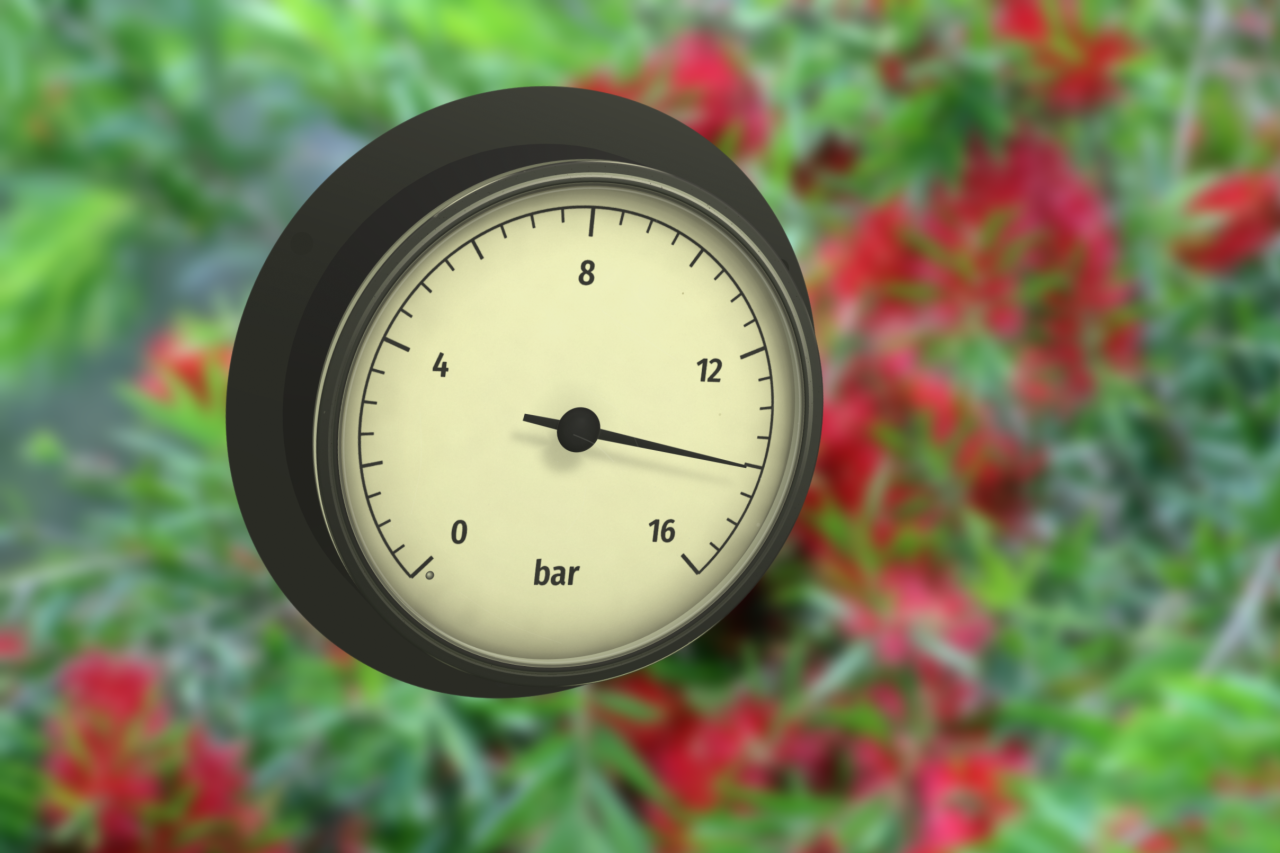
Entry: 14 bar
